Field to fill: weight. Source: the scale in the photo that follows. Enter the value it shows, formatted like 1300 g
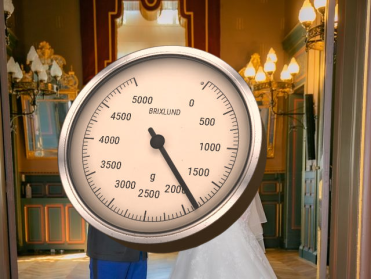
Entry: 1850 g
